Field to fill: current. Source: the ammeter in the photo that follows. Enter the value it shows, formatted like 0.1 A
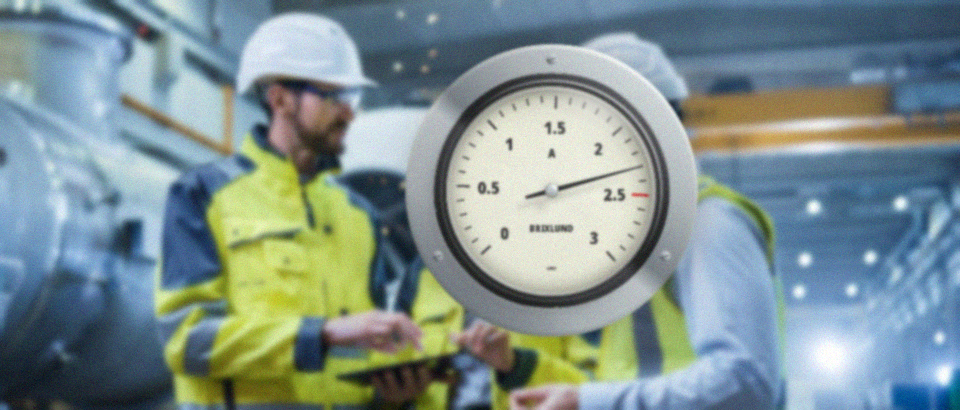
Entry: 2.3 A
